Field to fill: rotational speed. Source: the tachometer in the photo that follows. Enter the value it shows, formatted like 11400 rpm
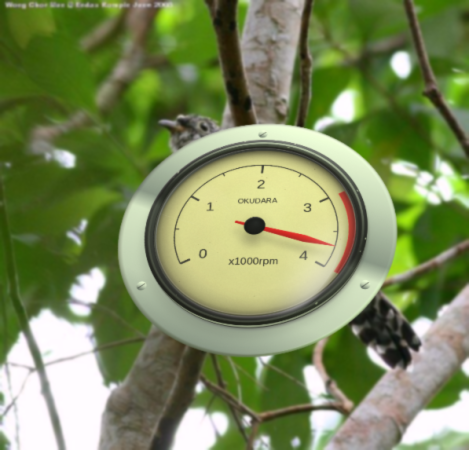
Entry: 3750 rpm
